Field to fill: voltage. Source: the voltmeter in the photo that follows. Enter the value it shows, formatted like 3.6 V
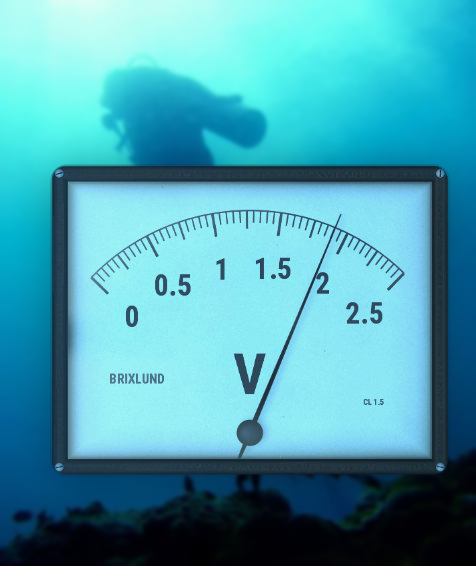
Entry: 1.9 V
